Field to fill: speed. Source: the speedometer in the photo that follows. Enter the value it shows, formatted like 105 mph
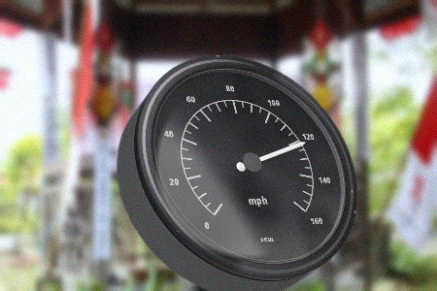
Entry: 122.5 mph
